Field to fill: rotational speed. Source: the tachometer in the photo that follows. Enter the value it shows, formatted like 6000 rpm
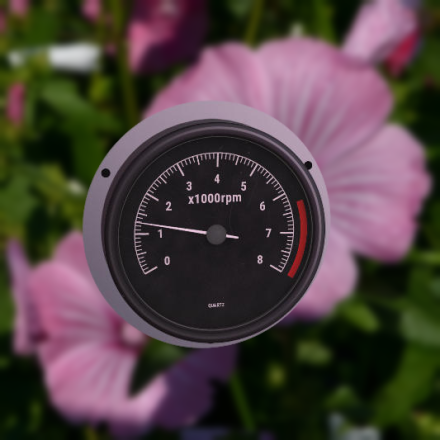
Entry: 1300 rpm
